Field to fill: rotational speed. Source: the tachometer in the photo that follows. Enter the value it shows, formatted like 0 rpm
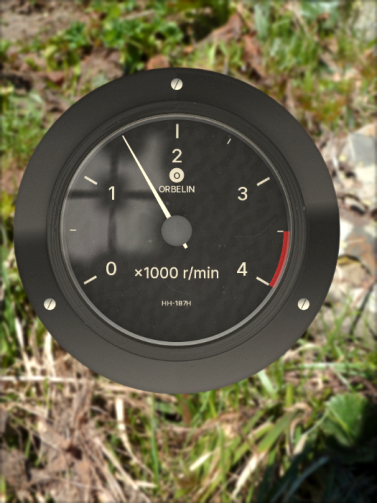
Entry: 1500 rpm
